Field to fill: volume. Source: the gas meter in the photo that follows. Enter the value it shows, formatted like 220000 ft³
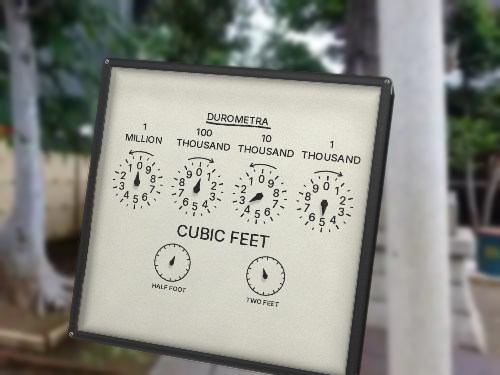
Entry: 3500 ft³
